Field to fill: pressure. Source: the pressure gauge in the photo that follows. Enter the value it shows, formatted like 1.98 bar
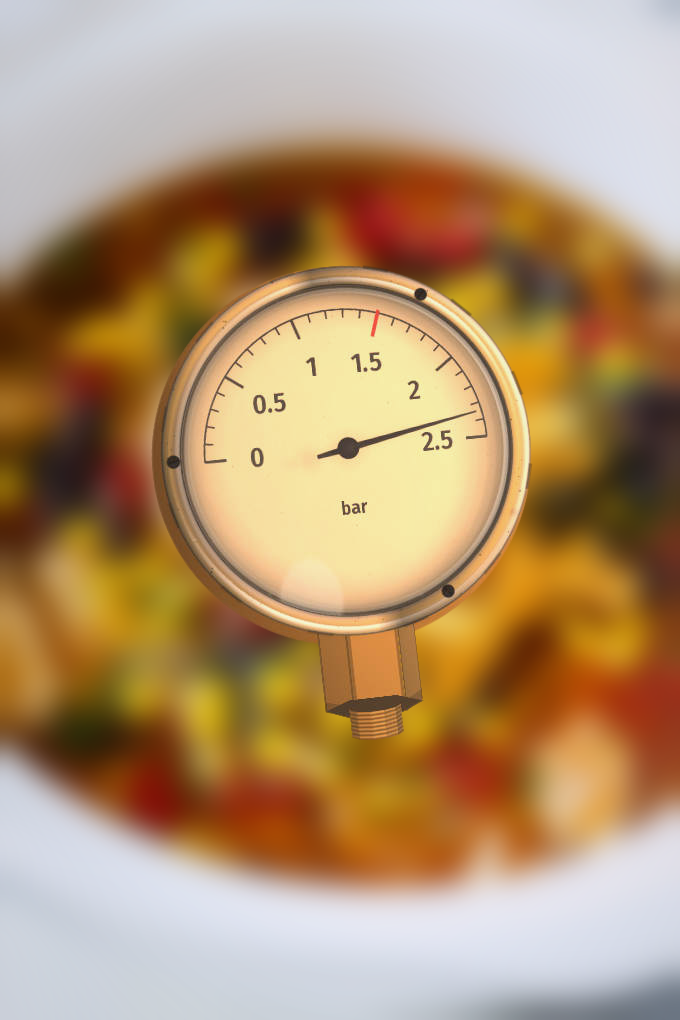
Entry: 2.35 bar
